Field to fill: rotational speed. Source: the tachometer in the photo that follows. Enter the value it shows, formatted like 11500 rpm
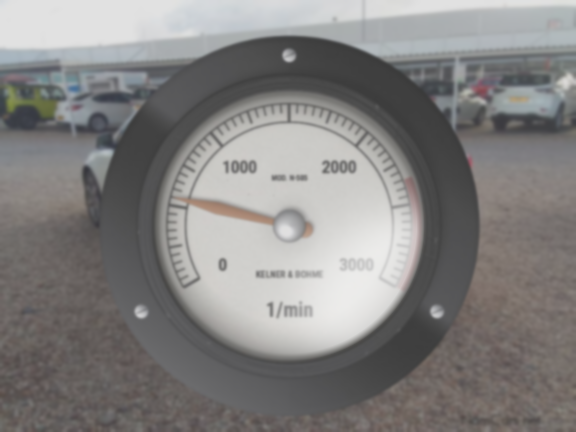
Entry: 550 rpm
